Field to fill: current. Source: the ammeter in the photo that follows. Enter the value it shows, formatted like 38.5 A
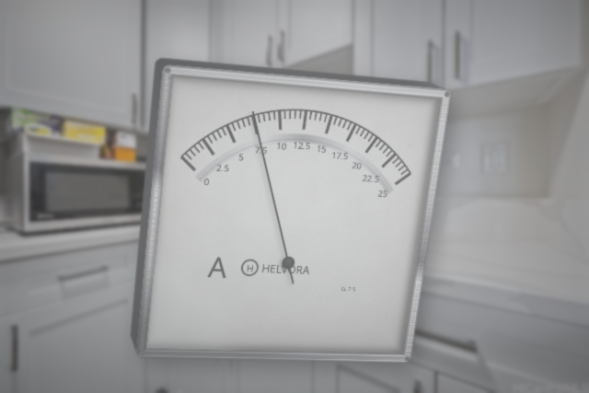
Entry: 7.5 A
